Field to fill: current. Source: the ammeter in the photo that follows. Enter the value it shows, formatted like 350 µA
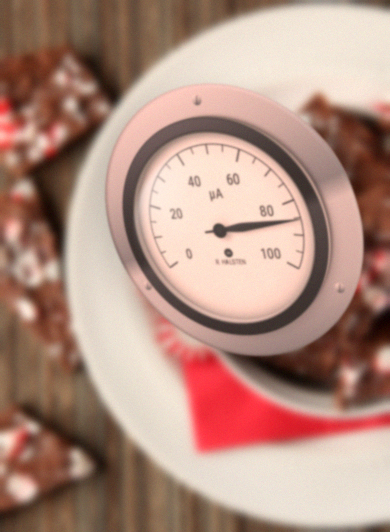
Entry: 85 µA
